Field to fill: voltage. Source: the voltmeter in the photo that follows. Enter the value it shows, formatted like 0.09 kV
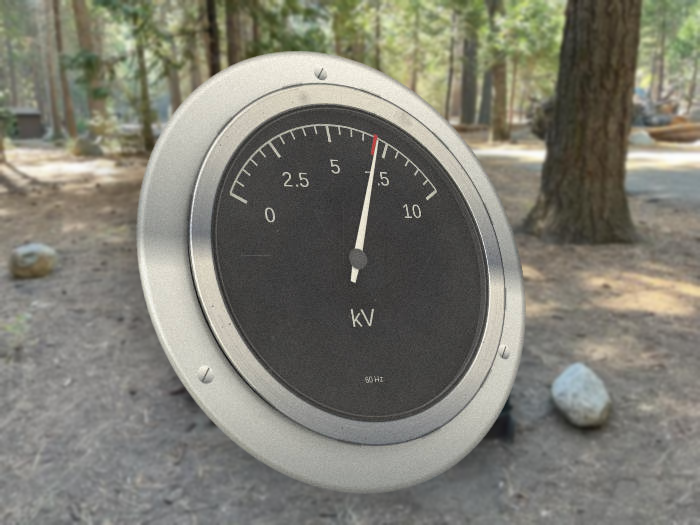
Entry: 7 kV
